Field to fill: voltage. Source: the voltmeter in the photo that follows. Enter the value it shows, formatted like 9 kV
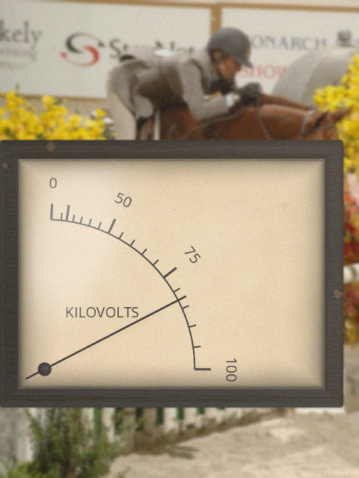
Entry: 82.5 kV
